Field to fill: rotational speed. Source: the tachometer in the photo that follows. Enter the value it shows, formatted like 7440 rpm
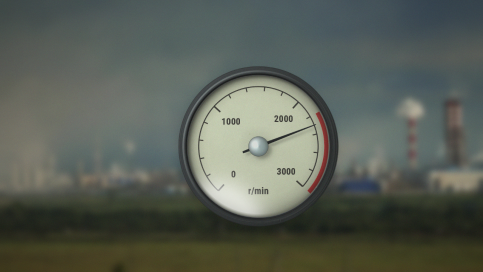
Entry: 2300 rpm
